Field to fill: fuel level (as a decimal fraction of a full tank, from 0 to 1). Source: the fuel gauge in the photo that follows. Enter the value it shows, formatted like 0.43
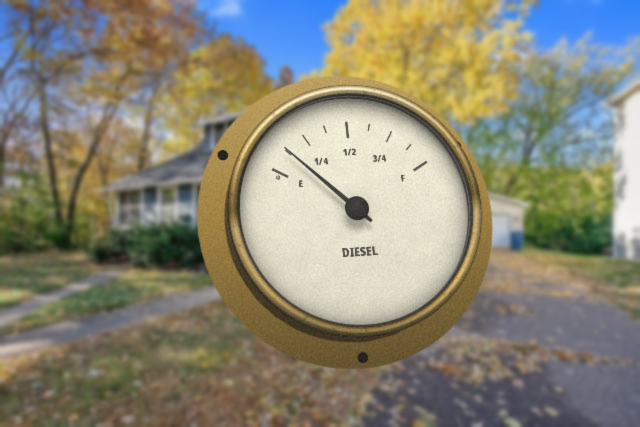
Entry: 0.125
